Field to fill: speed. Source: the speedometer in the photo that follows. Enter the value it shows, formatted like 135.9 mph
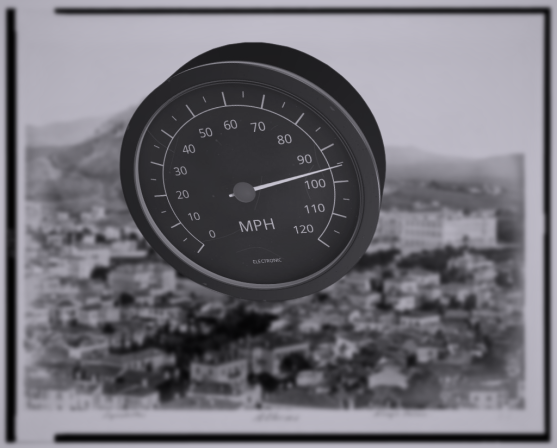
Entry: 95 mph
